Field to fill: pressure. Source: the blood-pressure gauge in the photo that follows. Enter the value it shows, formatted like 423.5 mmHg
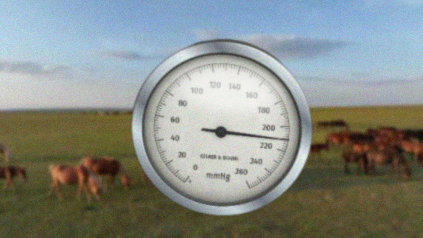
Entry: 210 mmHg
